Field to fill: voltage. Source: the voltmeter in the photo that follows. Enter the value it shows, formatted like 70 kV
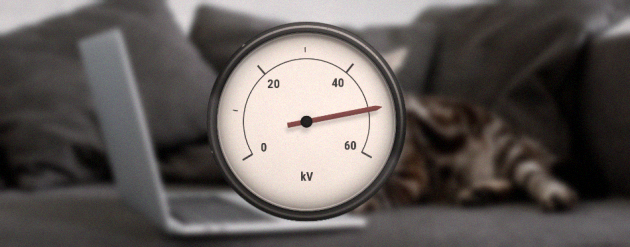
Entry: 50 kV
